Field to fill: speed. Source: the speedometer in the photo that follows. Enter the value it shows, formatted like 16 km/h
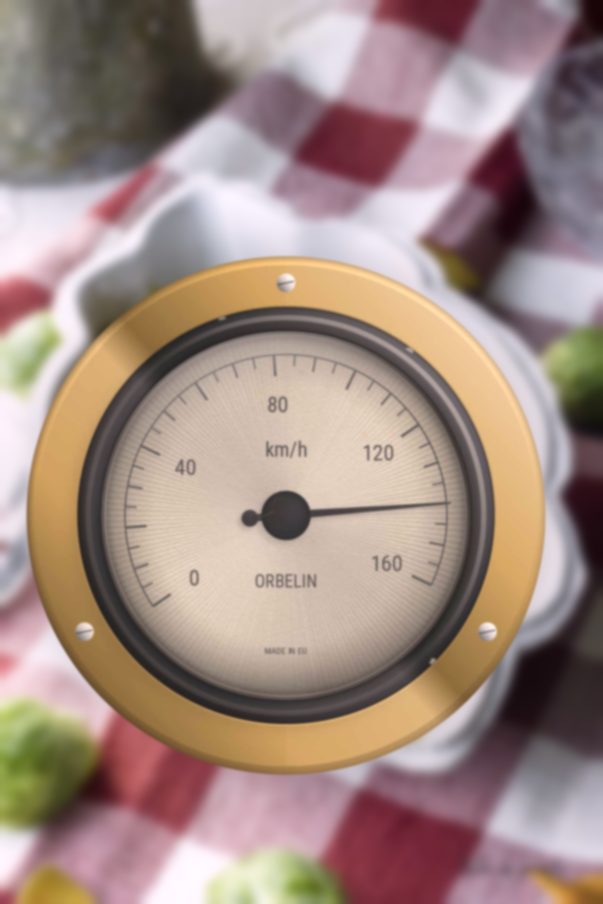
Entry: 140 km/h
